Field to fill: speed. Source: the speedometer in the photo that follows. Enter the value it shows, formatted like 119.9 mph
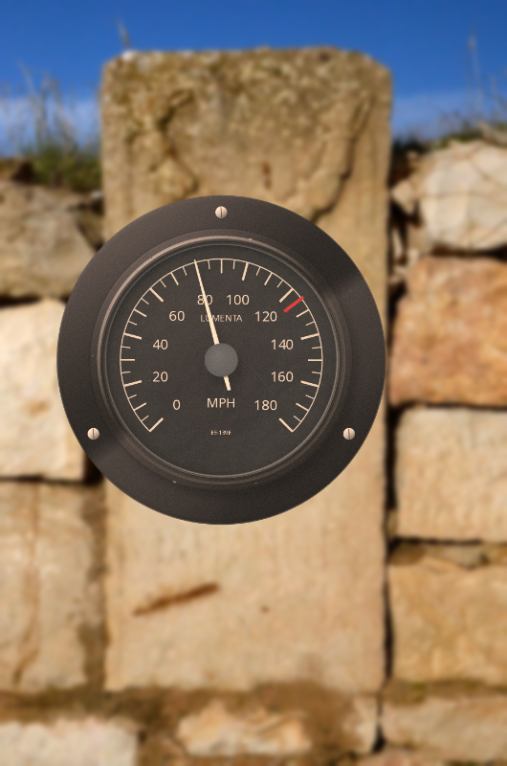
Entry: 80 mph
